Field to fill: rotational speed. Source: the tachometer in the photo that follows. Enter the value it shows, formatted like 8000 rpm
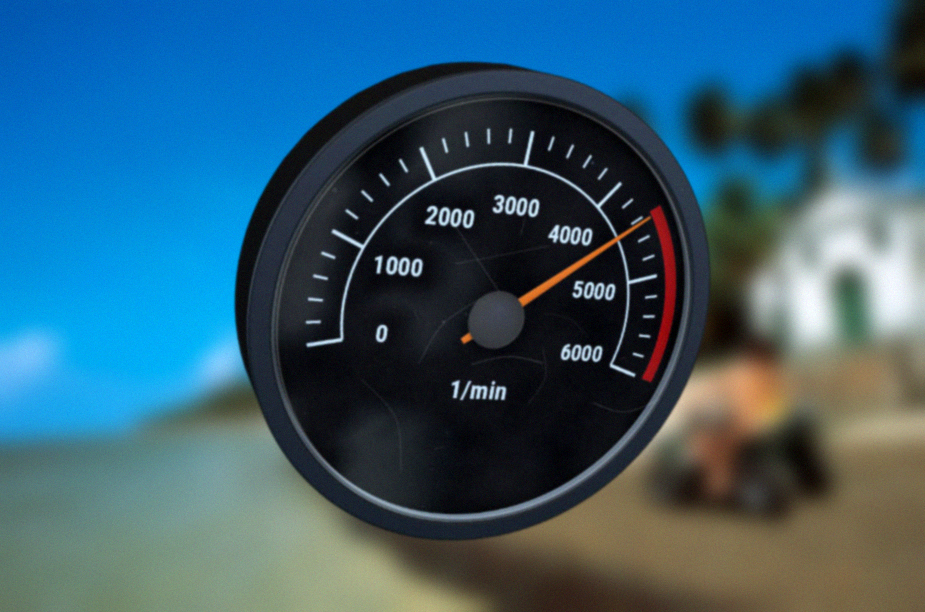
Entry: 4400 rpm
